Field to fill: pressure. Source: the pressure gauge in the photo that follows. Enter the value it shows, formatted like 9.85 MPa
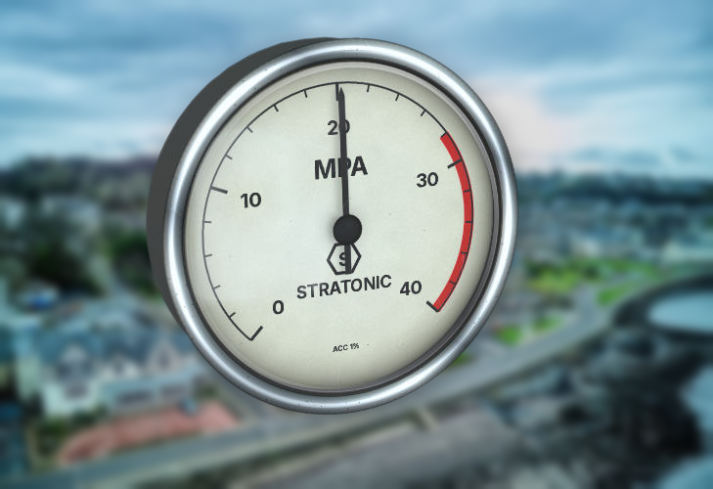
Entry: 20 MPa
